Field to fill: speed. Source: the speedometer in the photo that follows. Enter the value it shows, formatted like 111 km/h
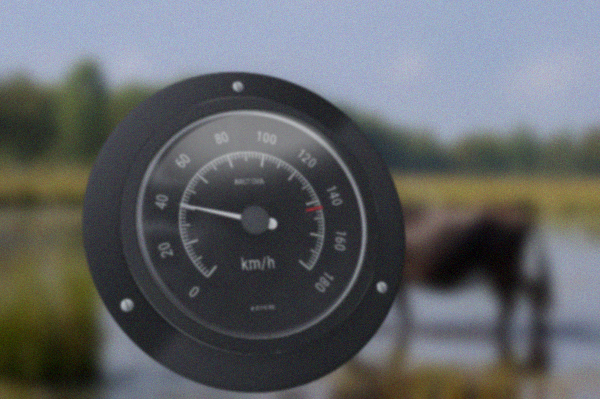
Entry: 40 km/h
